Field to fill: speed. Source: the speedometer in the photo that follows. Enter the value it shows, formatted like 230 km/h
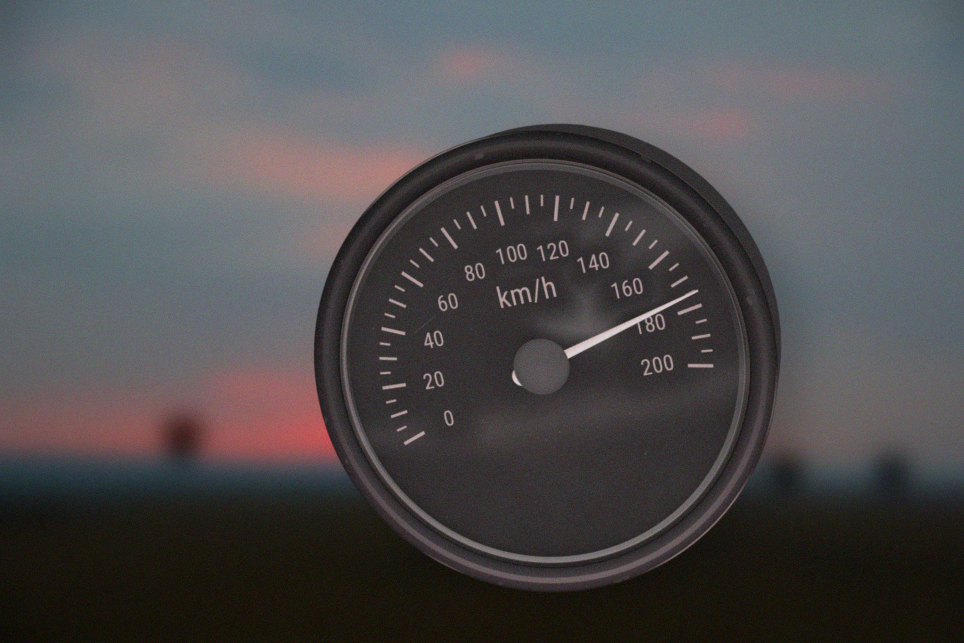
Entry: 175 km/h
